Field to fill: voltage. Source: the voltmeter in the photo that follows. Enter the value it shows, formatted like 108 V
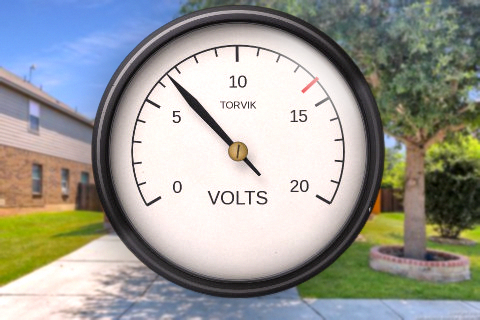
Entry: 6.5 V
